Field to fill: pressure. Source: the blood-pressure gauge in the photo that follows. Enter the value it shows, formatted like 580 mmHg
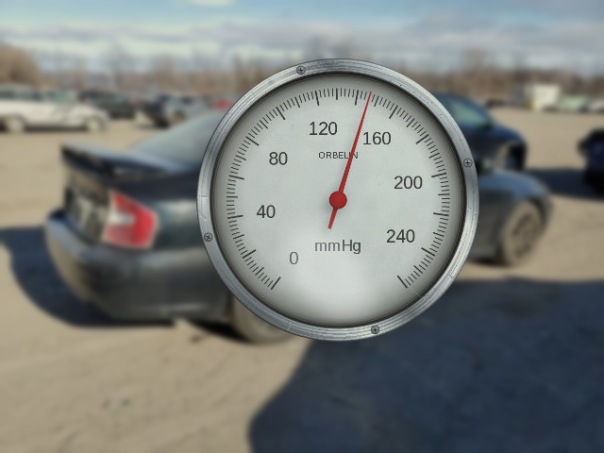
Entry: 146 mmHg
